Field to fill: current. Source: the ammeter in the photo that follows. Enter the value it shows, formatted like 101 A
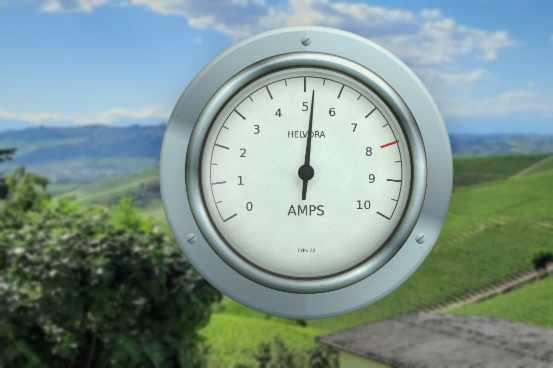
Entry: 5.25 A
